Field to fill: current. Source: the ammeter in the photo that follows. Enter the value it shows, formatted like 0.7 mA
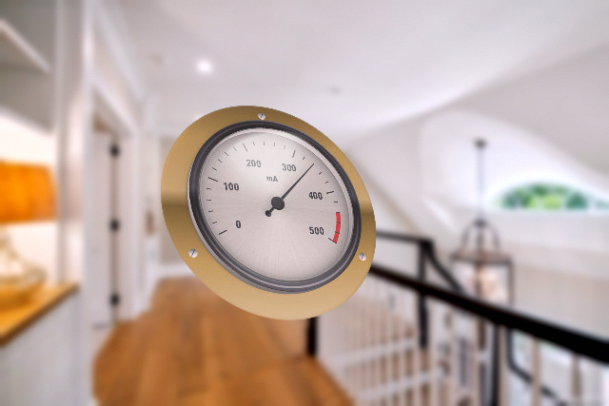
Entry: 340 mA
